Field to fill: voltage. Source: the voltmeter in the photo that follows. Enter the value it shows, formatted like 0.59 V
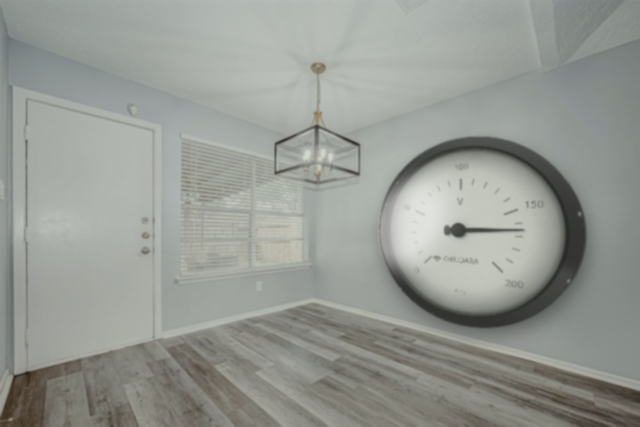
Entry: 165 V
